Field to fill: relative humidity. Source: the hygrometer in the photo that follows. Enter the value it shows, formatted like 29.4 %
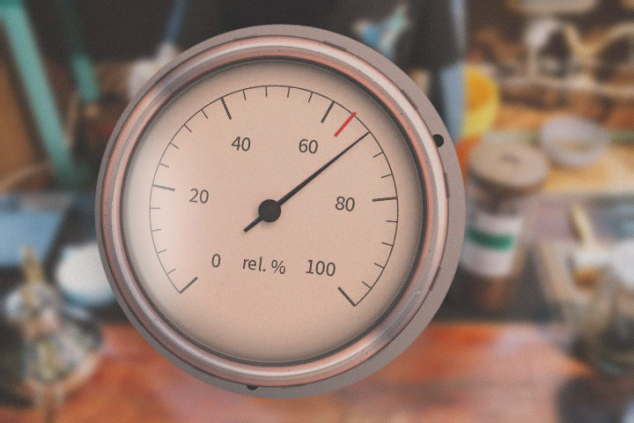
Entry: 68 %
